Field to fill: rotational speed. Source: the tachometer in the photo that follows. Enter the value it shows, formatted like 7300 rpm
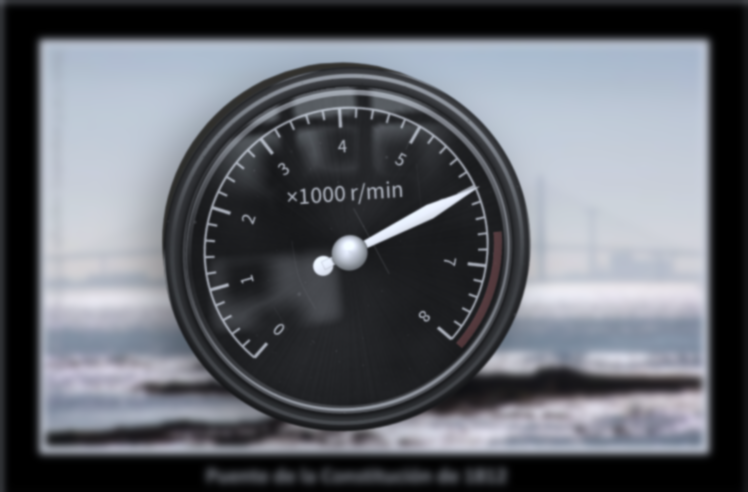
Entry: 6000 rpm
